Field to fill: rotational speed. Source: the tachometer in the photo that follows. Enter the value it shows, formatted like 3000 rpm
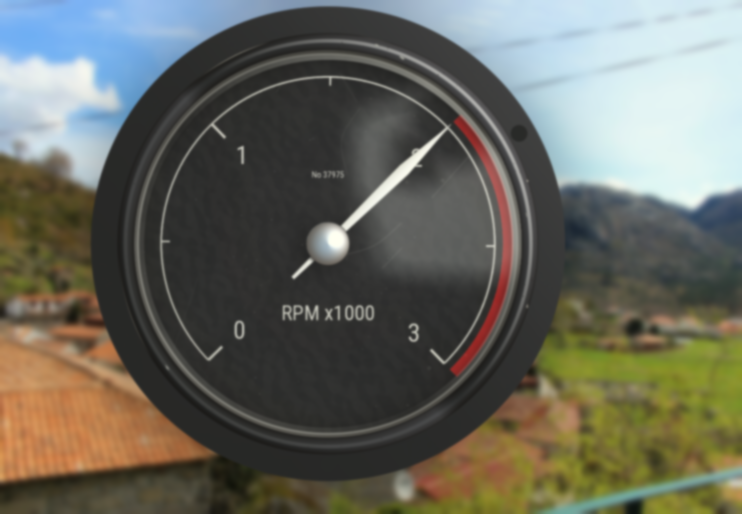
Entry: 2000 rpm
